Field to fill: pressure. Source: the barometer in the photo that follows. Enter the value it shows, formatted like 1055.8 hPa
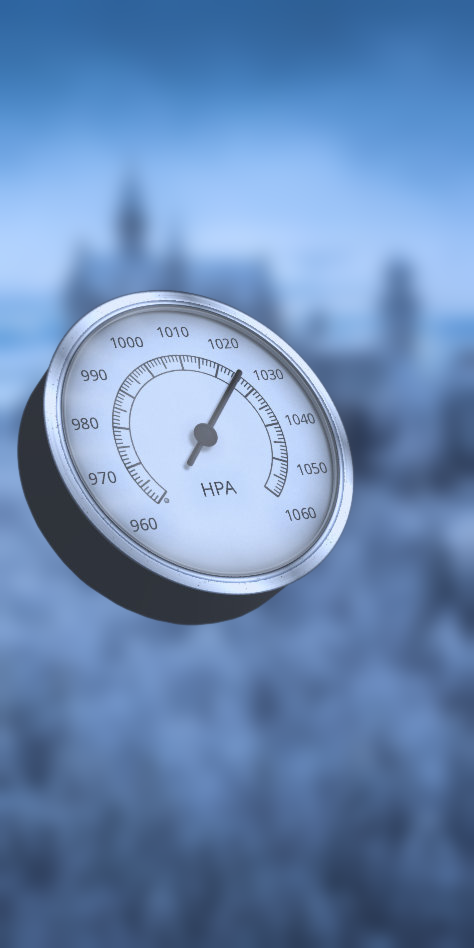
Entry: 1025 hPa
